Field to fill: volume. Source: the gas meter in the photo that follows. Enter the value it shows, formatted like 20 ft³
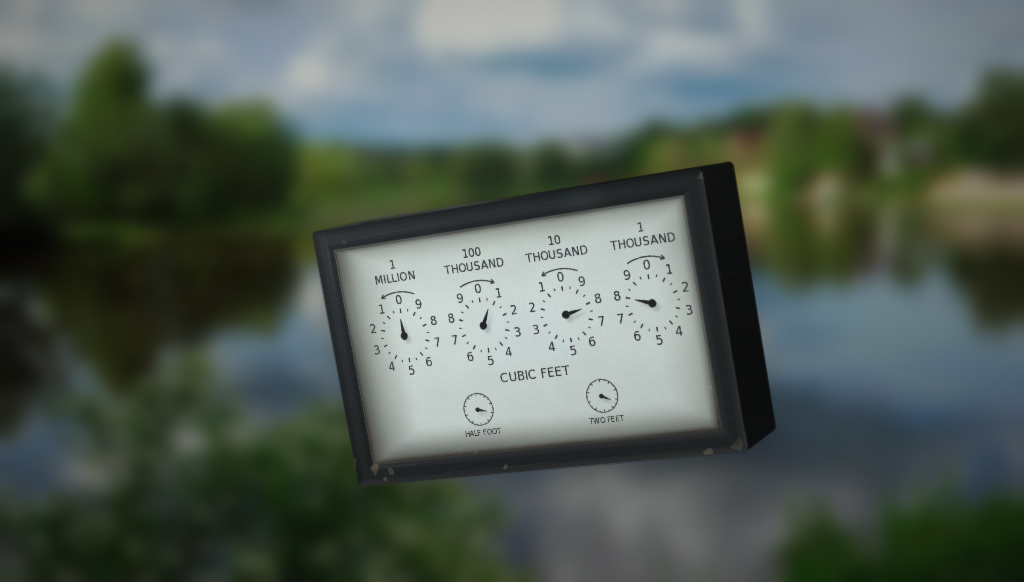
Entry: 7800 ft³
